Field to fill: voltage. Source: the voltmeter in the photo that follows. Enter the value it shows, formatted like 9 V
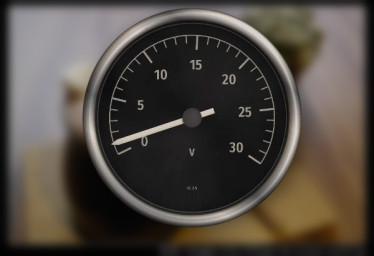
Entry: 1 V
